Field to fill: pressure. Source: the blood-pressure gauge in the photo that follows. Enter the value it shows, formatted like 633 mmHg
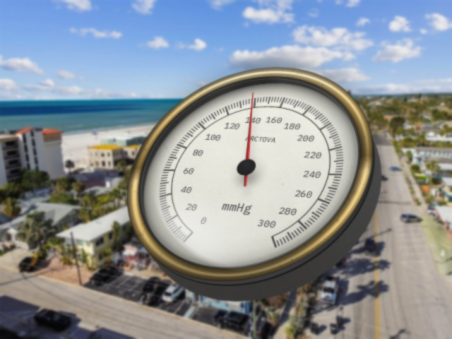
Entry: 140 mmHg
